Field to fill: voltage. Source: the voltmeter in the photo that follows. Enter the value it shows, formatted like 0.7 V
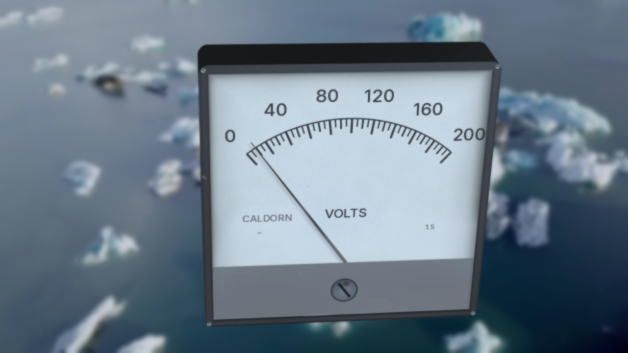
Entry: 10 V
